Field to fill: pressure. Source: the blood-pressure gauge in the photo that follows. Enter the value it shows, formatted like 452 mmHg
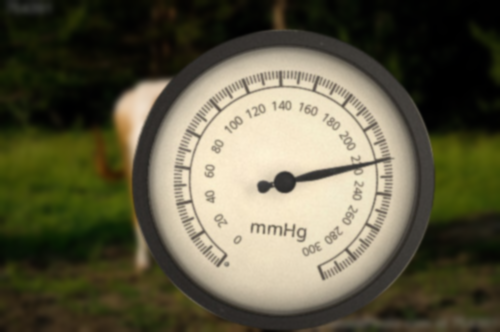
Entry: 220 mmHg
